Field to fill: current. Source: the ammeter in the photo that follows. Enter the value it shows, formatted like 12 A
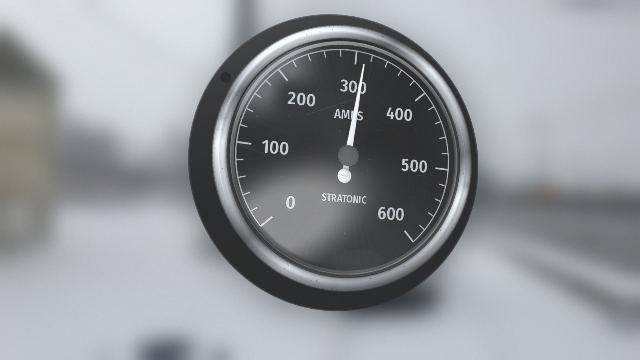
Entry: 310 A
